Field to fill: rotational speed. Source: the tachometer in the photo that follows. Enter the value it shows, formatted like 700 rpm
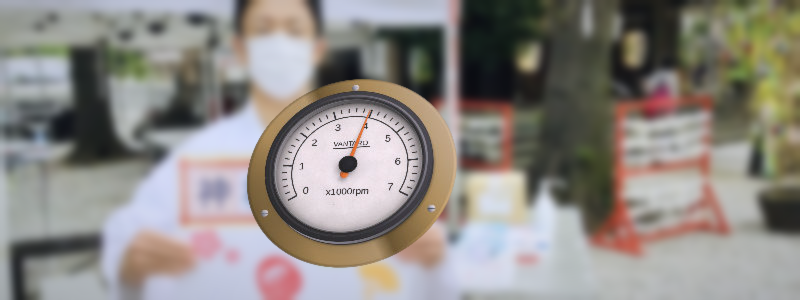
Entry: 4000 rpm
